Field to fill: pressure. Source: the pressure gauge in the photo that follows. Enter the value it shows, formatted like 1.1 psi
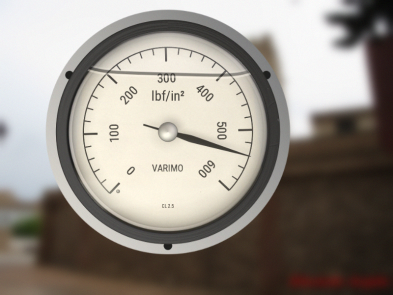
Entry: 540 psi
